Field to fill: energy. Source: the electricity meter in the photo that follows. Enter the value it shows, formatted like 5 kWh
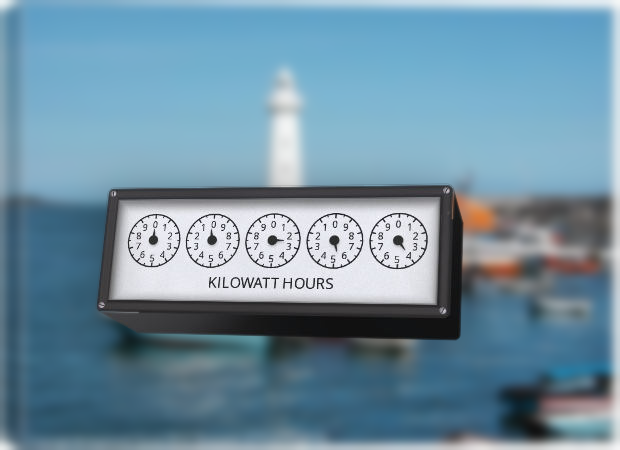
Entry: 254 kWh
